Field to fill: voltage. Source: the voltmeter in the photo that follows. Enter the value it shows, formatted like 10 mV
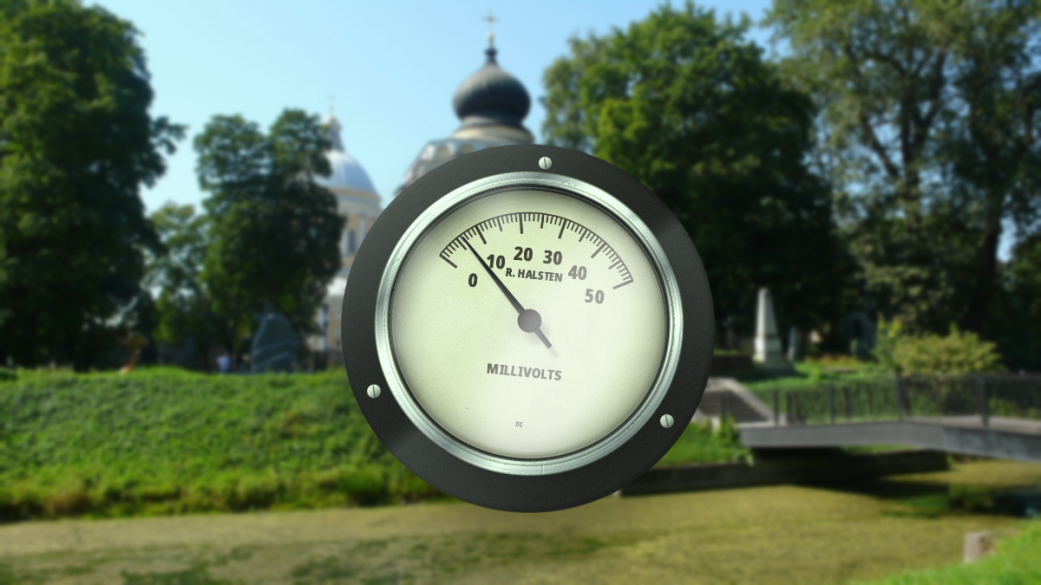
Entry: 6 mV
